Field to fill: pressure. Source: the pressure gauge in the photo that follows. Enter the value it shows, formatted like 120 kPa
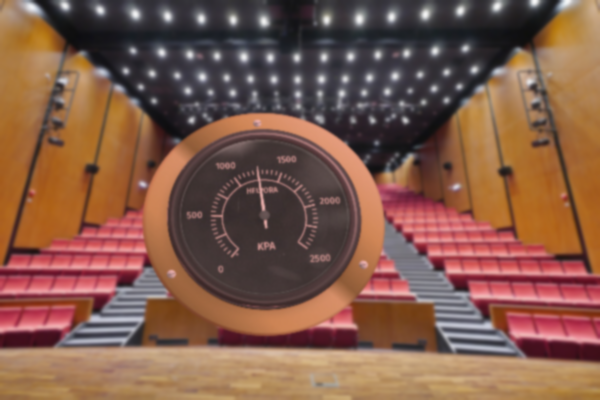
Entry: 1250 kPa
